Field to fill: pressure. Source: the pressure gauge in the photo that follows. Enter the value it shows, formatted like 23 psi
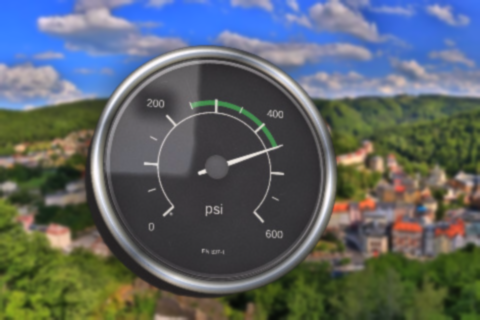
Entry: 450 psi
